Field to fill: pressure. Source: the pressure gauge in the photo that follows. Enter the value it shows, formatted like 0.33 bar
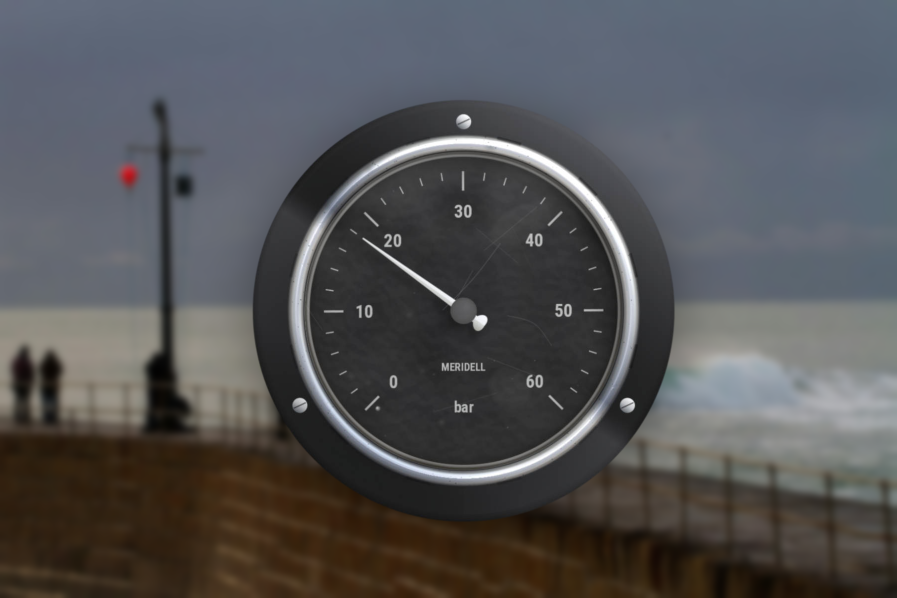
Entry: 18 bar
